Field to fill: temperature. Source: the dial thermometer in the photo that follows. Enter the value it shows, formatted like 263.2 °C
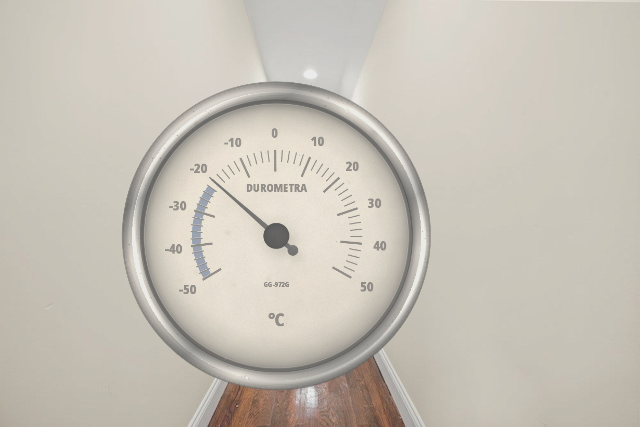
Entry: -20 °C
